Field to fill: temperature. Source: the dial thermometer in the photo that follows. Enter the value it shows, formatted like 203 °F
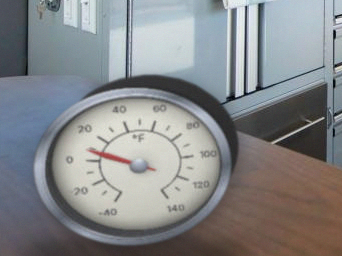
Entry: 10 °F
